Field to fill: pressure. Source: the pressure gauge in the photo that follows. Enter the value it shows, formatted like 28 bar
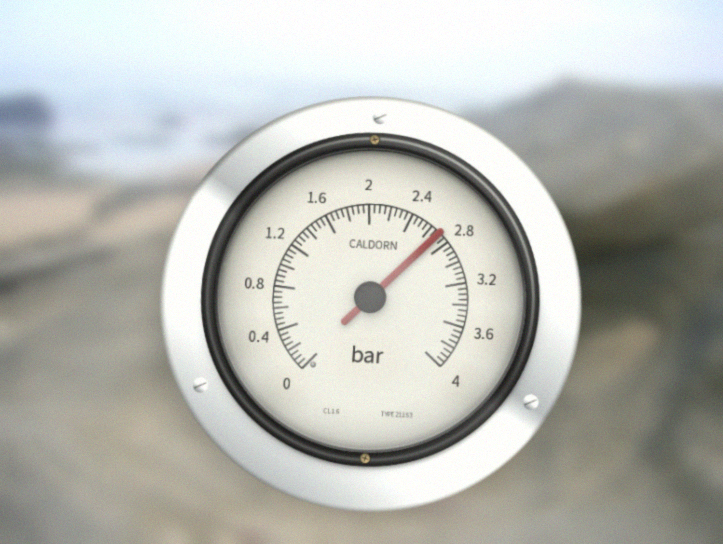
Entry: 2.7 bar
